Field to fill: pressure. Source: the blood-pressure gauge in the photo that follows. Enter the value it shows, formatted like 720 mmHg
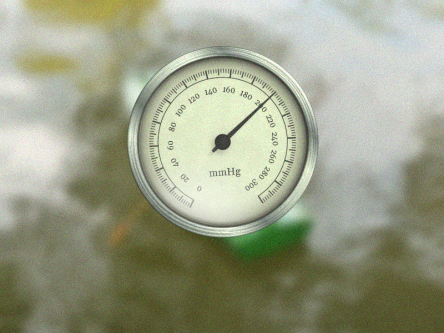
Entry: 200 mmHg
